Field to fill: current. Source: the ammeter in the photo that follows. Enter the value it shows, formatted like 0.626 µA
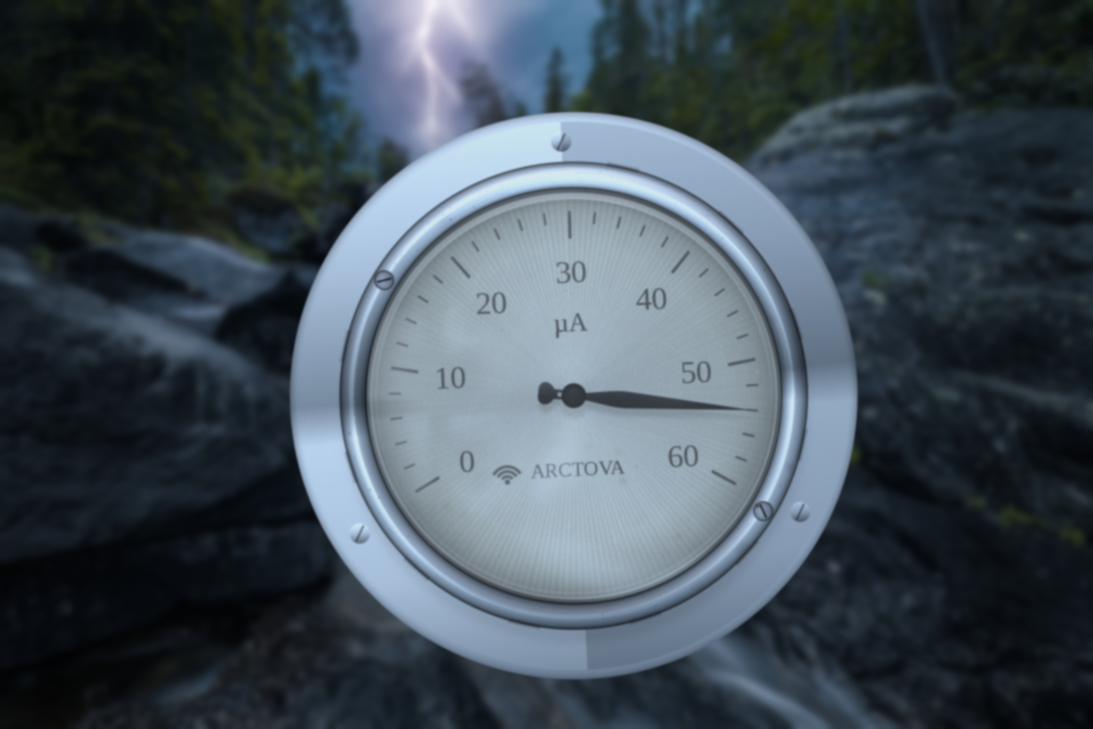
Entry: 54 µA
